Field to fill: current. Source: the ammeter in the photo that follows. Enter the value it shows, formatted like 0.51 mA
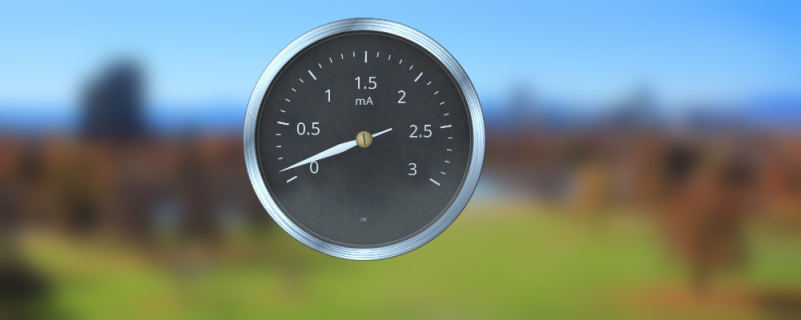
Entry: 0.1 mA
